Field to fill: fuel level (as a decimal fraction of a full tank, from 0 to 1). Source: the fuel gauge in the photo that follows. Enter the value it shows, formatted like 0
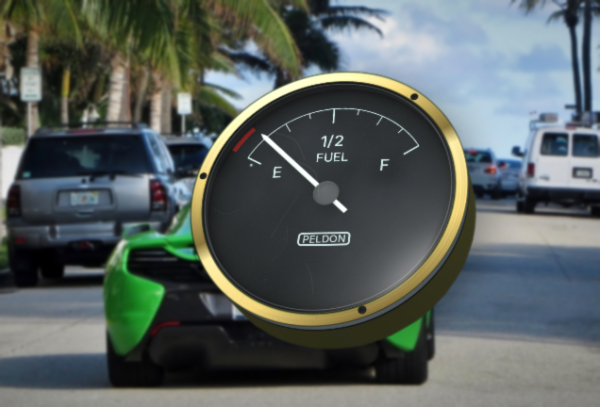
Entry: 0.125
